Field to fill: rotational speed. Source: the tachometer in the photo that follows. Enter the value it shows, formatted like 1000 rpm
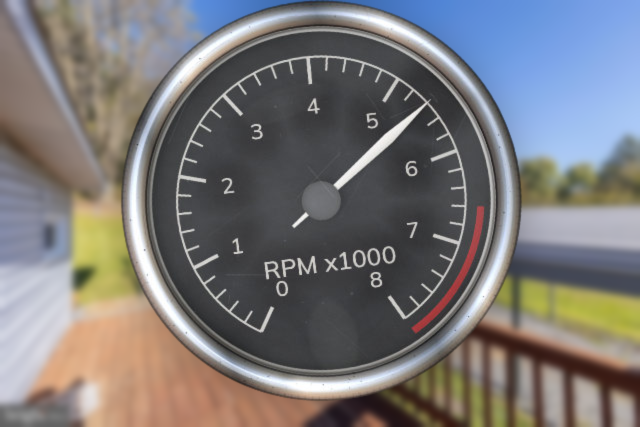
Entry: 5400 rpm
